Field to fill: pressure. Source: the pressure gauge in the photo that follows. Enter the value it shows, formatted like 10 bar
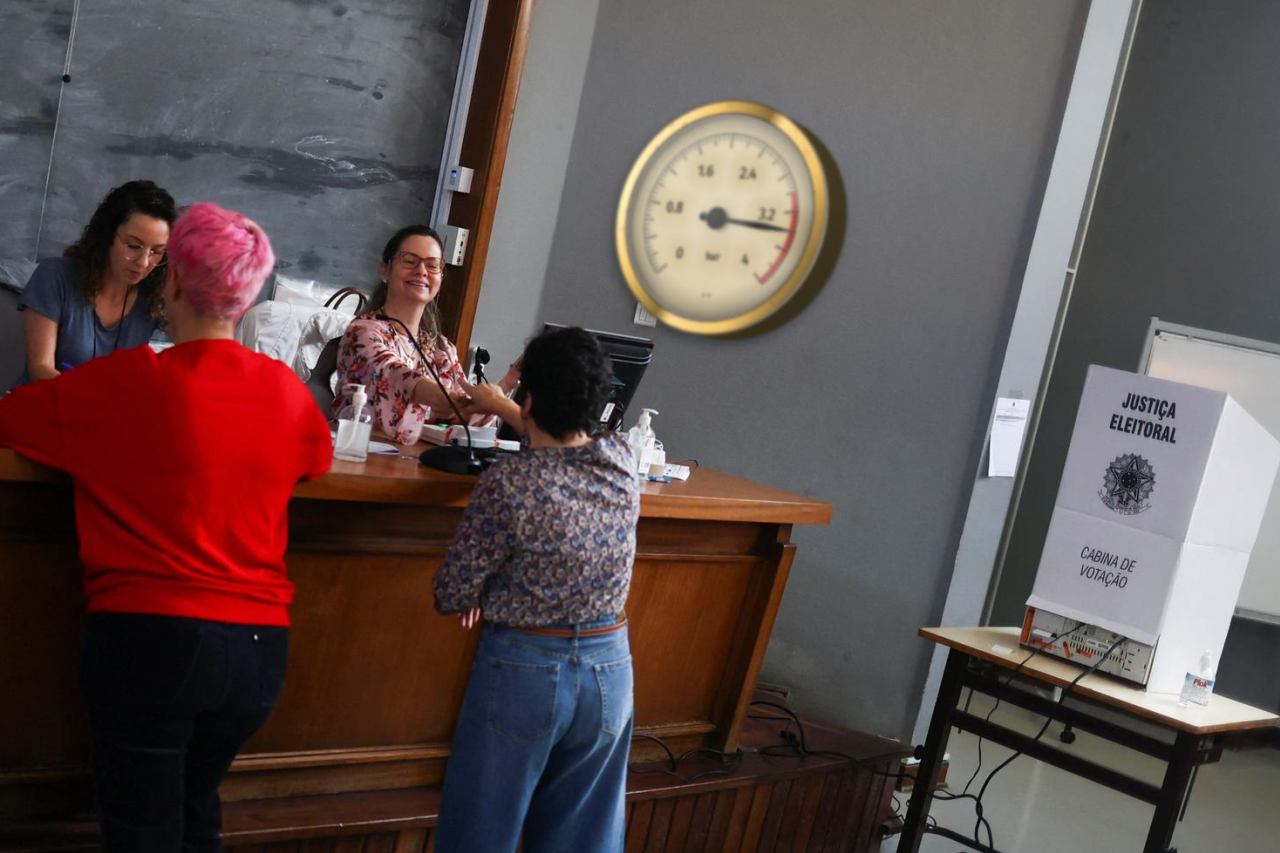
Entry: 3.4 bar
